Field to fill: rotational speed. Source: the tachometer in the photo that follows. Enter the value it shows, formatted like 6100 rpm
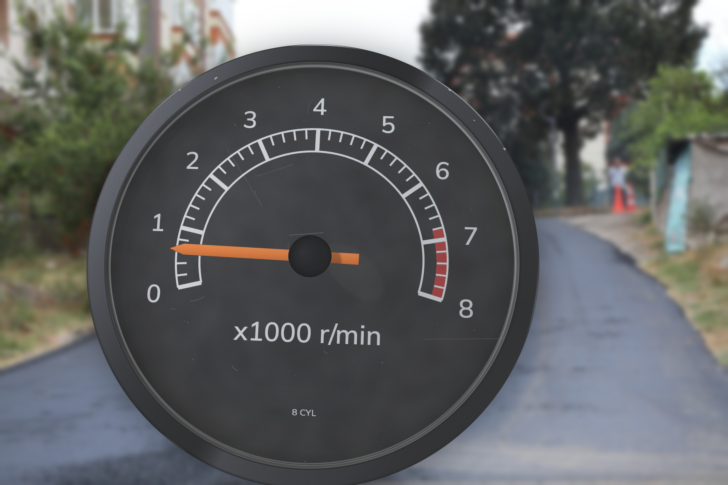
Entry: 600 rpm
